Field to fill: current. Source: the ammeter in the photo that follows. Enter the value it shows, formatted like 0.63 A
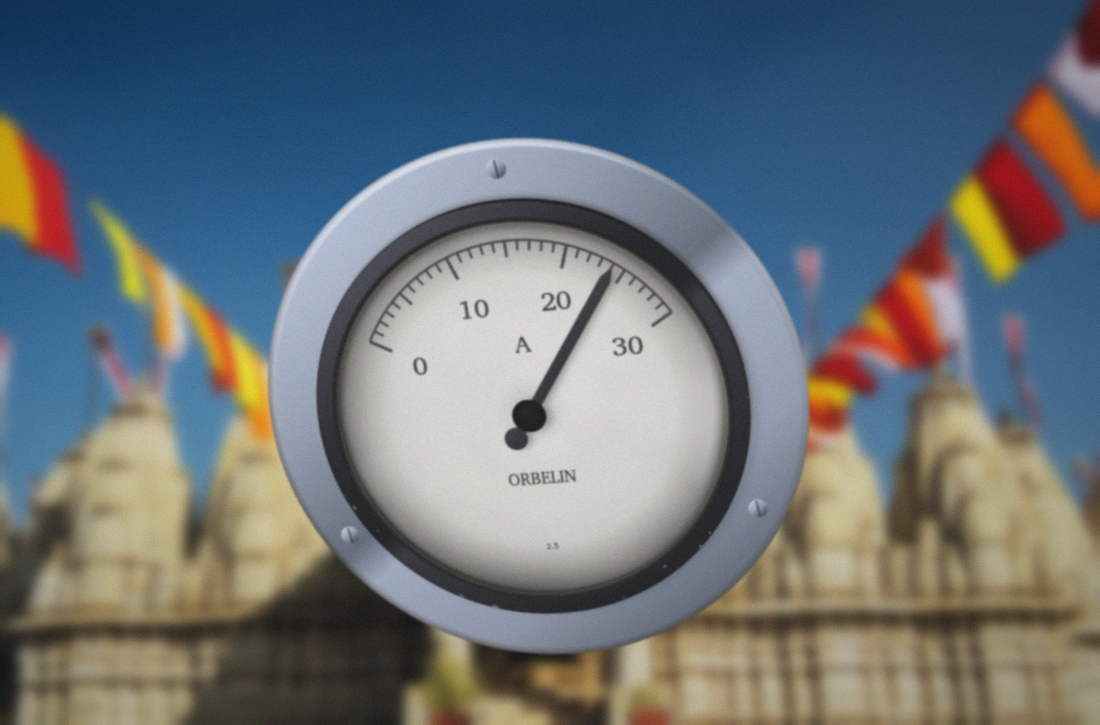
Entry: 24 A
